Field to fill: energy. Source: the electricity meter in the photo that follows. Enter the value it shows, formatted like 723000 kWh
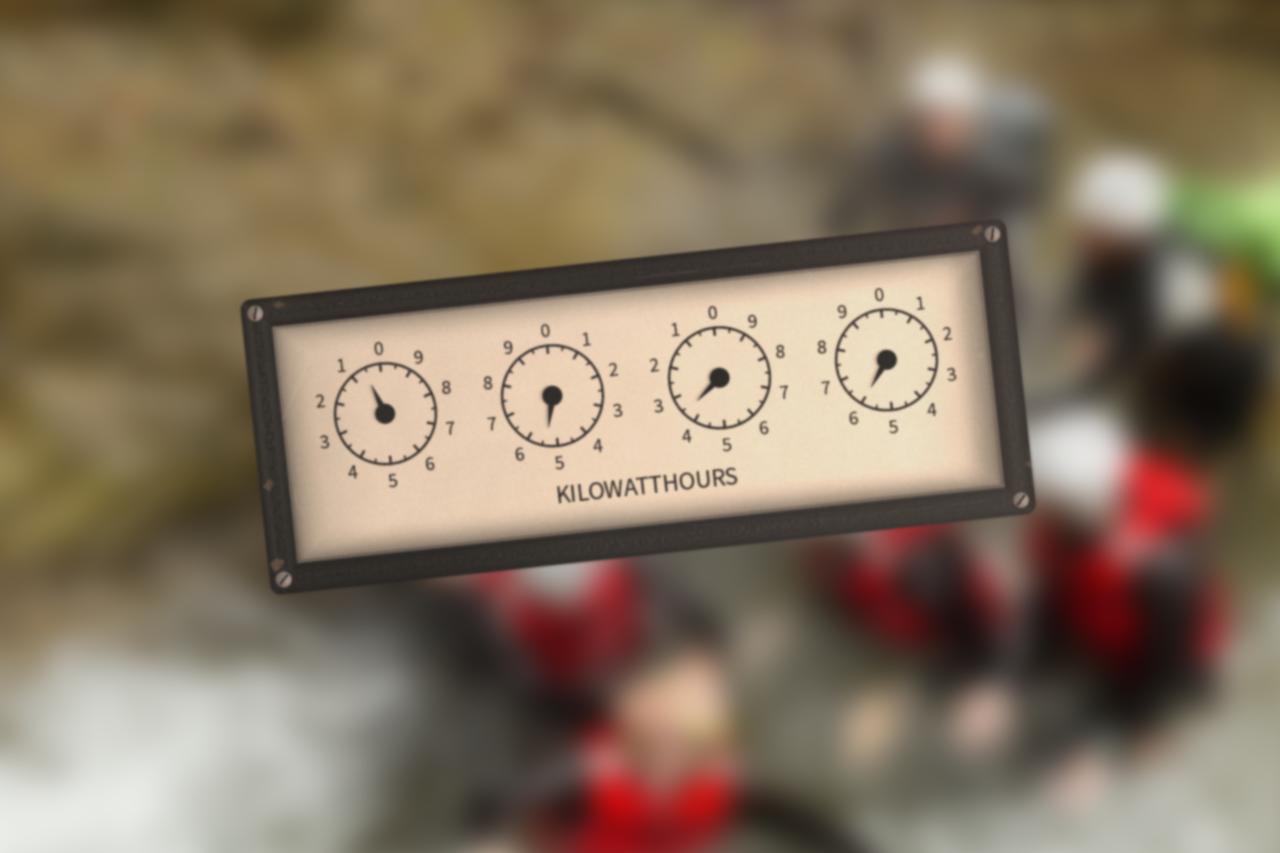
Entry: 536 kWh
